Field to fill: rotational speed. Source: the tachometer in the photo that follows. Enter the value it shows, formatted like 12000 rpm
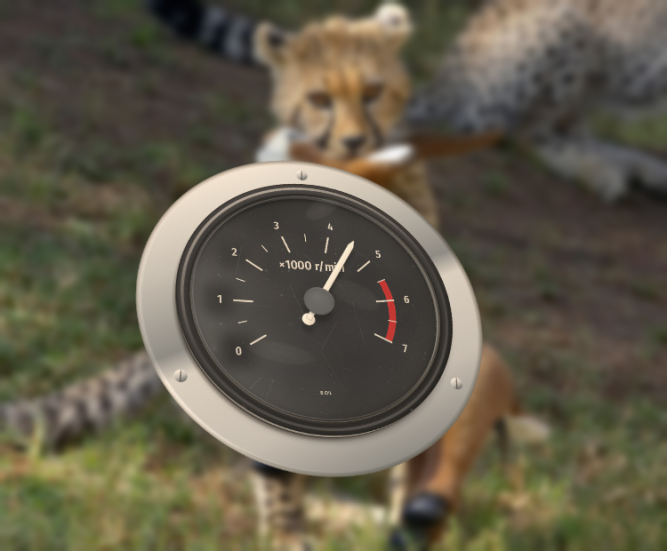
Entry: 4500 rpm
